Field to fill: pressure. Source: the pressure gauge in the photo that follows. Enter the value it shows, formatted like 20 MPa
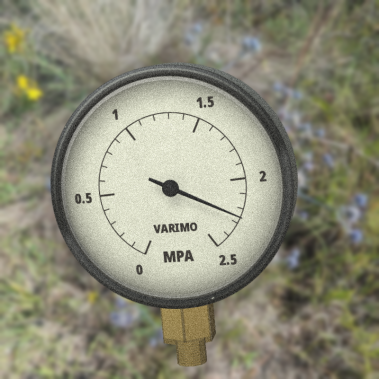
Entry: 2.25 MPa
